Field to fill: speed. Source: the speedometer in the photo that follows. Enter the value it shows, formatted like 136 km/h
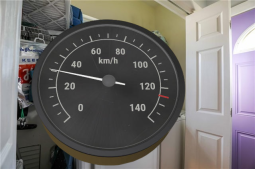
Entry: 30 km/h
